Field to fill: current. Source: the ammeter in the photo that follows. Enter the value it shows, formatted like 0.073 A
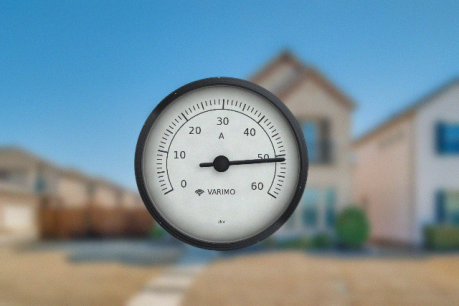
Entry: 51 A
